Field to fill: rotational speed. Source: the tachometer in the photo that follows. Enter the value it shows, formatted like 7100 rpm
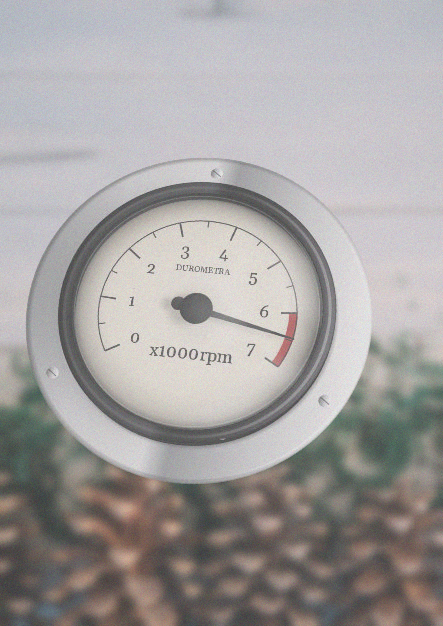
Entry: 6500 rpm
